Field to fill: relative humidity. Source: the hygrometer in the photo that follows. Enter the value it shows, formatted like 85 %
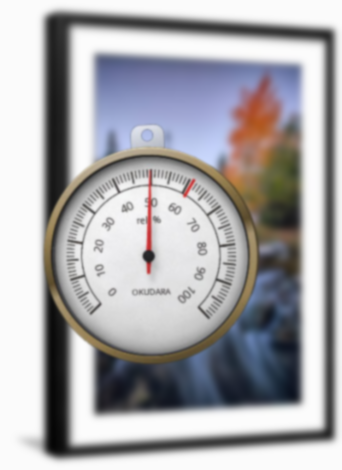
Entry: 50 %
